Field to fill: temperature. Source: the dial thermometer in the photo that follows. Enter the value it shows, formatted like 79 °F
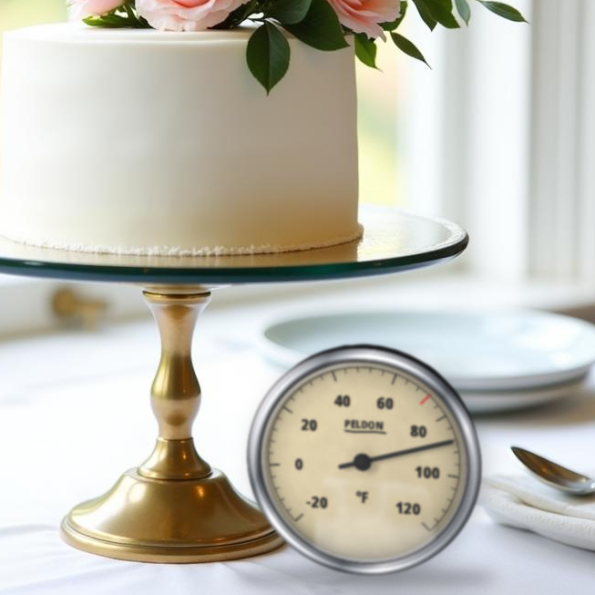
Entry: 88 °F
